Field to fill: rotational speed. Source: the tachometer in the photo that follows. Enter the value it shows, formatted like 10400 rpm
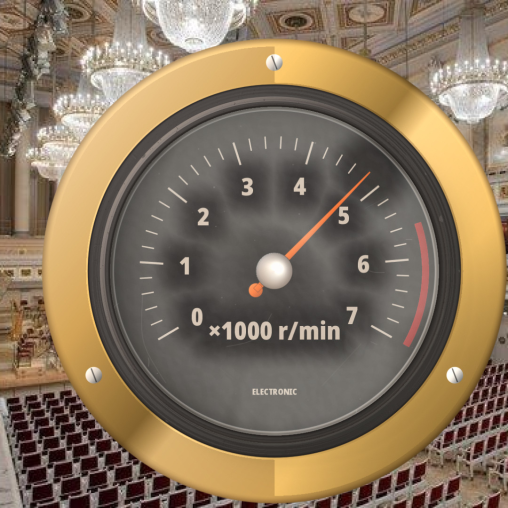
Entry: 4800 rpm
